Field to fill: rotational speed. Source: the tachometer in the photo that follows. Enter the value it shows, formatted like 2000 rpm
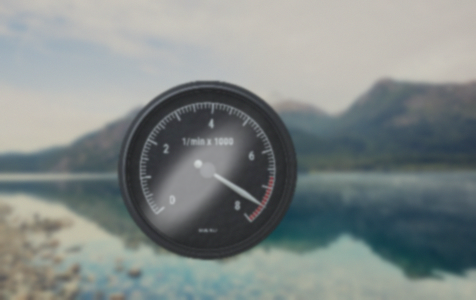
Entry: 7500 rpm
